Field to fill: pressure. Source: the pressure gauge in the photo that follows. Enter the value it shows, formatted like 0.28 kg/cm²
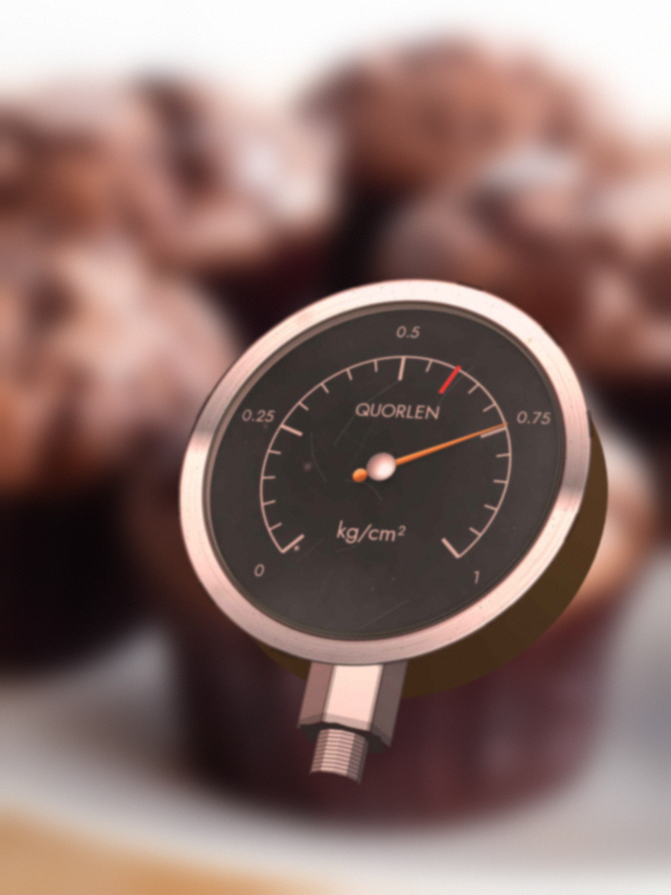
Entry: 0.75 kg/cm²
